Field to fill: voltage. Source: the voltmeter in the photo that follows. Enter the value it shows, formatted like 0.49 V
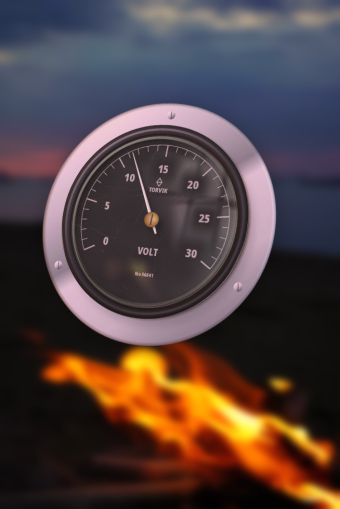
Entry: 11.5 V
